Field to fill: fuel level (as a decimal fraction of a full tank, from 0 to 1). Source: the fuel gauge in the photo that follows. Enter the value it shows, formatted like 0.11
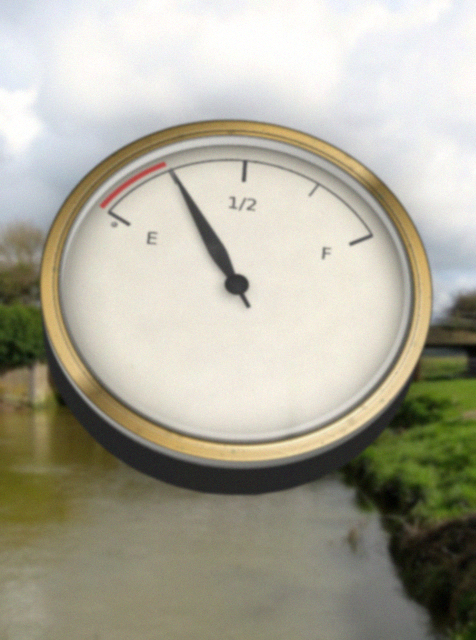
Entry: 0.25
